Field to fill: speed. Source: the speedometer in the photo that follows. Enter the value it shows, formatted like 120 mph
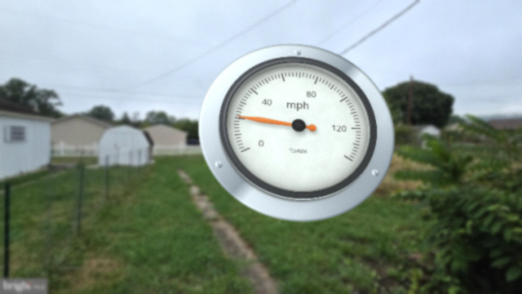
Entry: 20 mph
